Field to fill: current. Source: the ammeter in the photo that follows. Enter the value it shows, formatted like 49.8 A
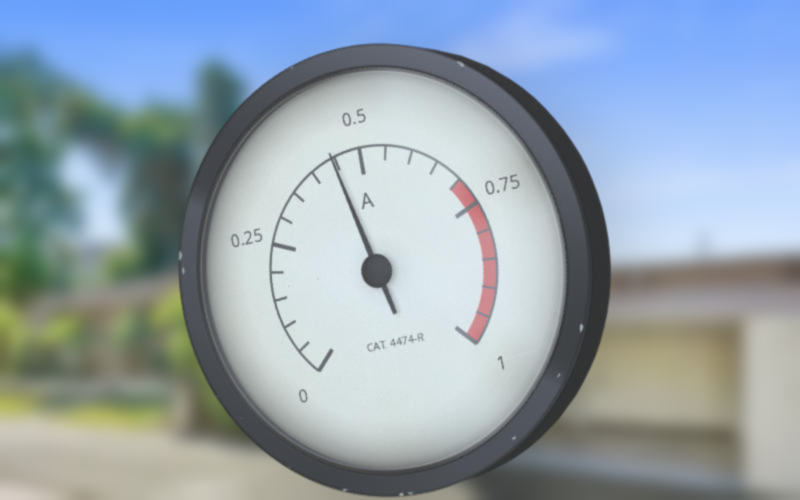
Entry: 0.45 A
